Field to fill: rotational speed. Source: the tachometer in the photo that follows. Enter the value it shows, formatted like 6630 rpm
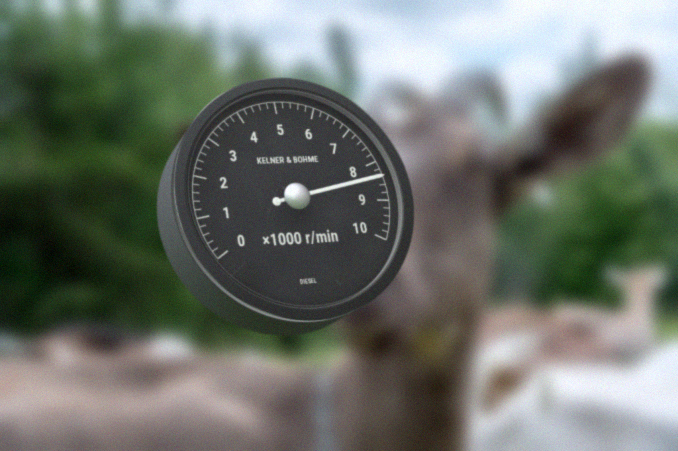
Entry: 8400 rpm
